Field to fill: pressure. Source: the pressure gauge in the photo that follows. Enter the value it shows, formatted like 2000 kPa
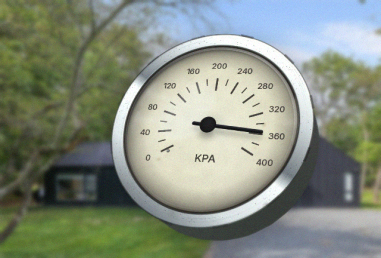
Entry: 360 kPa
